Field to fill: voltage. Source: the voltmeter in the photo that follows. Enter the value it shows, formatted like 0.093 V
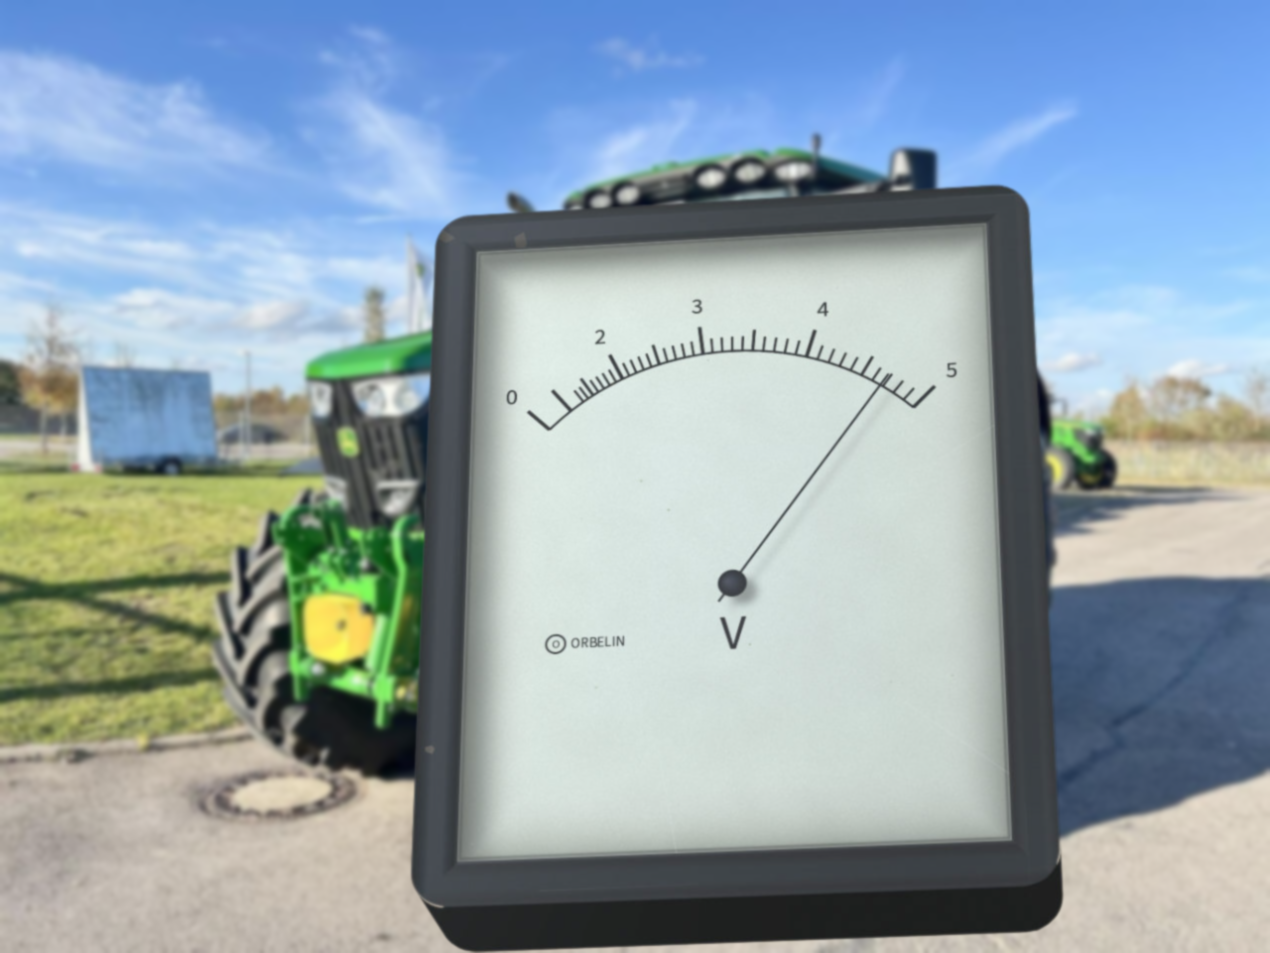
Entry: 4.7 V
